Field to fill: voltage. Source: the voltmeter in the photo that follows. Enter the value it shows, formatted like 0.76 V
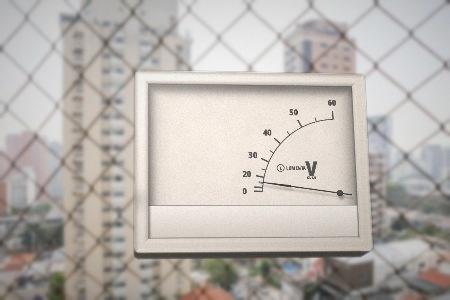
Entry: 15 V
